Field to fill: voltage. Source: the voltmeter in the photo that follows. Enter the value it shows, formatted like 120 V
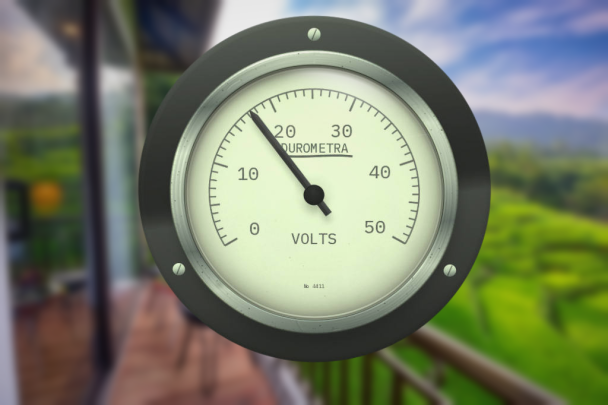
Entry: 17.5 V
